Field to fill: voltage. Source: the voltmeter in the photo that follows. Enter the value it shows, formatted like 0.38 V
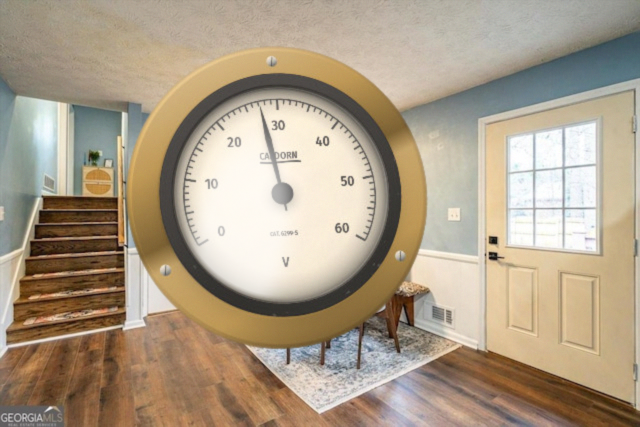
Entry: 27 V
